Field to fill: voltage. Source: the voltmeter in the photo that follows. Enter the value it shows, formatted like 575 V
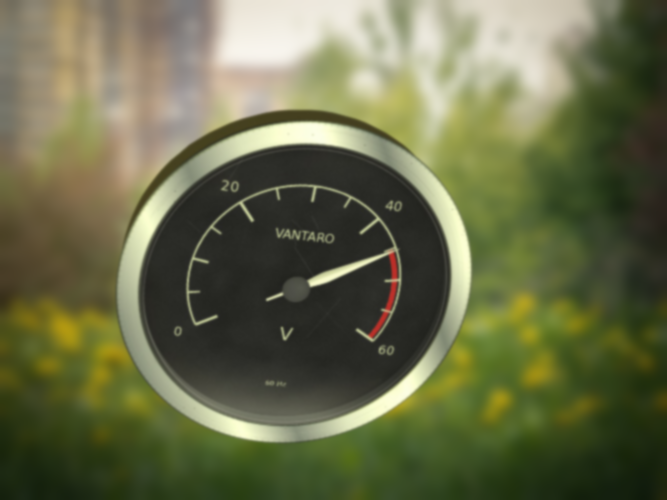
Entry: 45 V
